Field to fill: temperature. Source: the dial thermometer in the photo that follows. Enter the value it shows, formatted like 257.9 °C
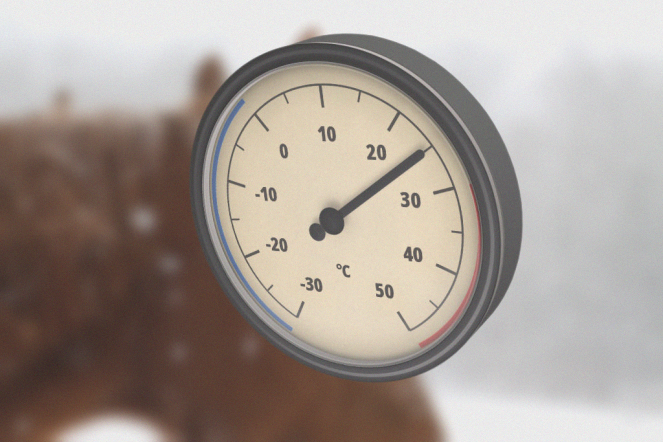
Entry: 25 °C
